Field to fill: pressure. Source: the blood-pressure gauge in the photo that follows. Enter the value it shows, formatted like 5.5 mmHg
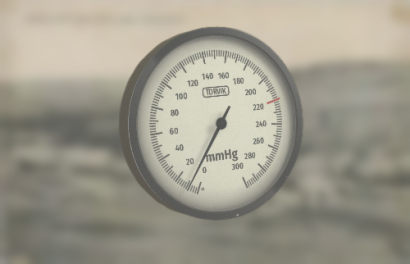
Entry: 10 mmHg
